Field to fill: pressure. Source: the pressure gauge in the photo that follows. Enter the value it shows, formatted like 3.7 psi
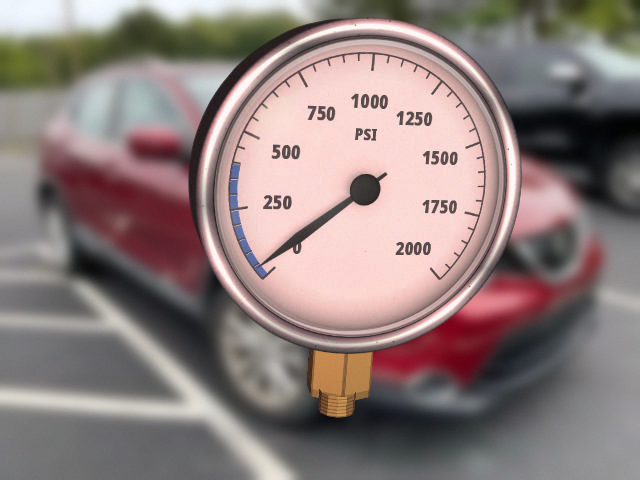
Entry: 50 psi
